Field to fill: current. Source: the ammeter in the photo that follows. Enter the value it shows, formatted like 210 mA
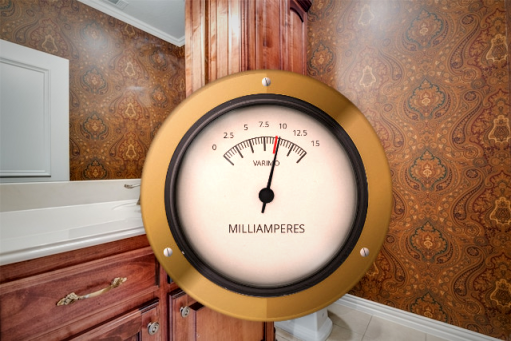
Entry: 10 mA
